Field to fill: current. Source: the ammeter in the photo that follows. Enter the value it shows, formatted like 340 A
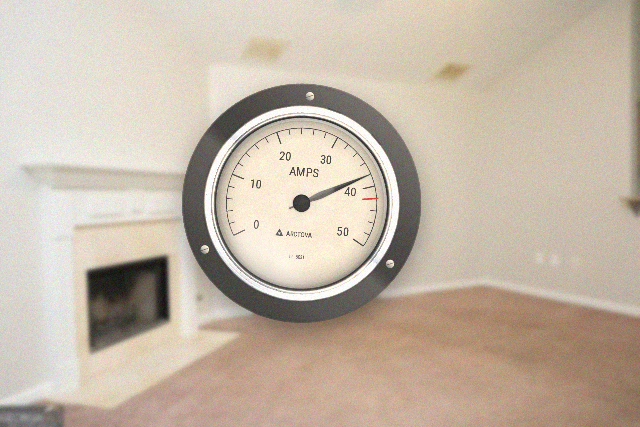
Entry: 38 A
